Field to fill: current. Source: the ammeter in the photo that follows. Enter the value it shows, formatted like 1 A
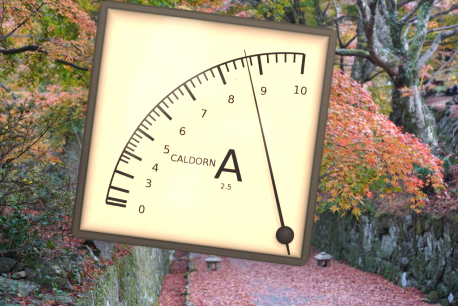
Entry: 8.7 A
